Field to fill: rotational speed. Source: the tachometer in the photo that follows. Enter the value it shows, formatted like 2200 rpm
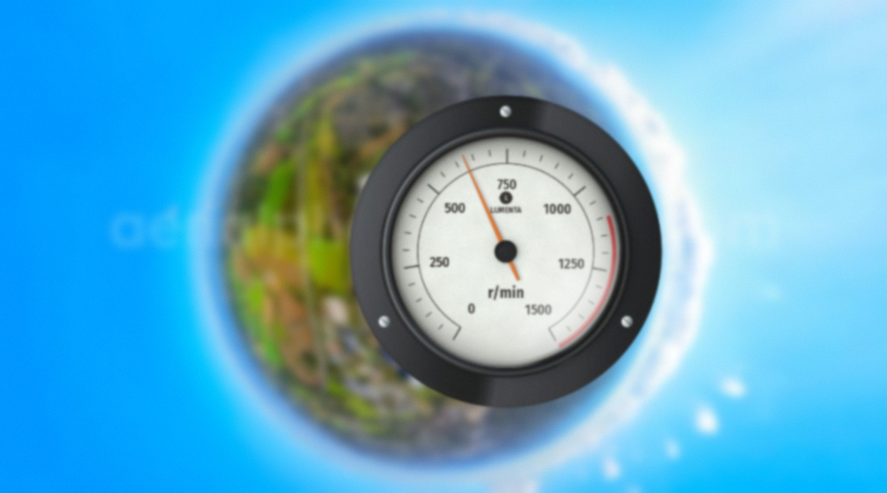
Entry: 625 rpm
